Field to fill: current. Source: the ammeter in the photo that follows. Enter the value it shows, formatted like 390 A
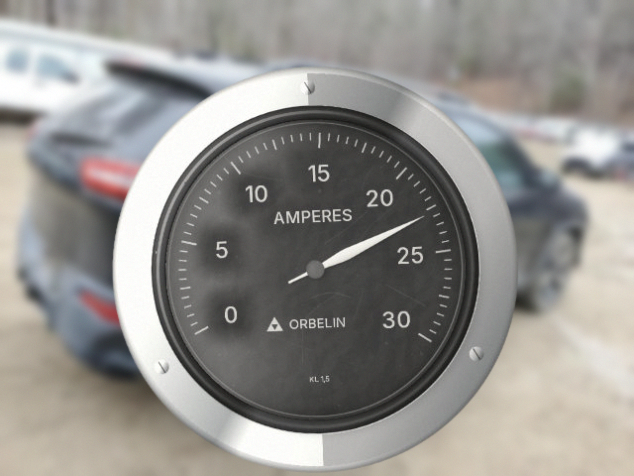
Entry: 22.75 A
